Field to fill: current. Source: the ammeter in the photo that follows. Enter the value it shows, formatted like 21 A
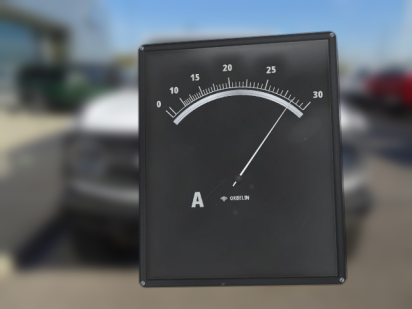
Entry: 28.5 A
